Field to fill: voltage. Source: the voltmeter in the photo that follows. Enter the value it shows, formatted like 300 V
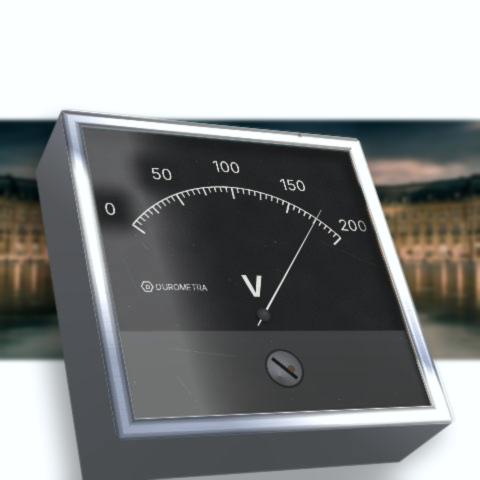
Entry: 175 V
